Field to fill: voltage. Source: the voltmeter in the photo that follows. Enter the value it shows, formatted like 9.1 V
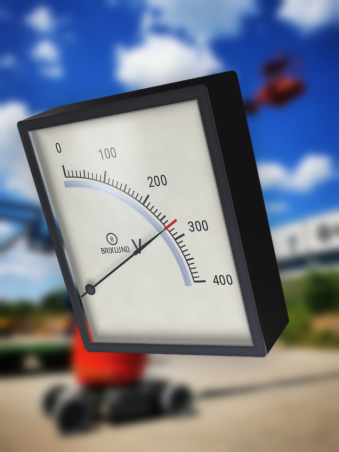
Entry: 270 V
